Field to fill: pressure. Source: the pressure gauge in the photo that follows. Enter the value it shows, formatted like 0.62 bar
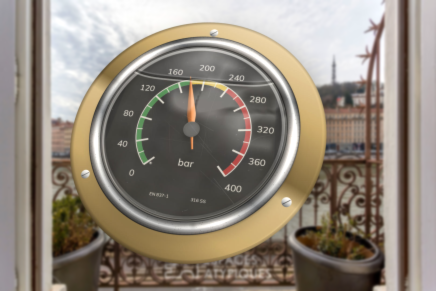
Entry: 180 bar
